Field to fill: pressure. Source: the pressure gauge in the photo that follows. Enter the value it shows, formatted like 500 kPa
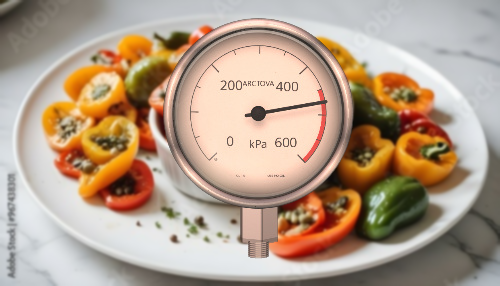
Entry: 475 kPa
